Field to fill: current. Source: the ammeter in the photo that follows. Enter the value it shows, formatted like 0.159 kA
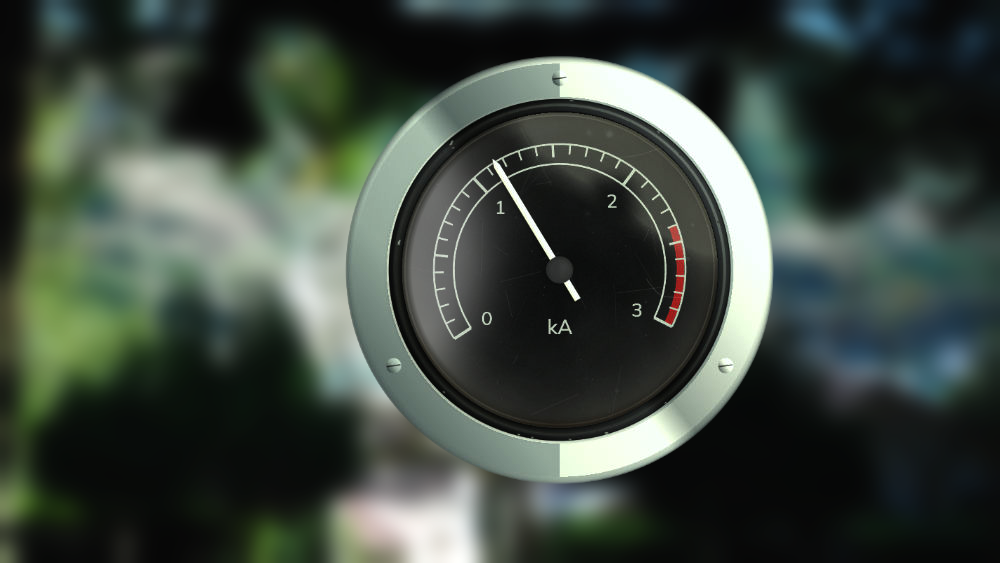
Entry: 1.15 kA
